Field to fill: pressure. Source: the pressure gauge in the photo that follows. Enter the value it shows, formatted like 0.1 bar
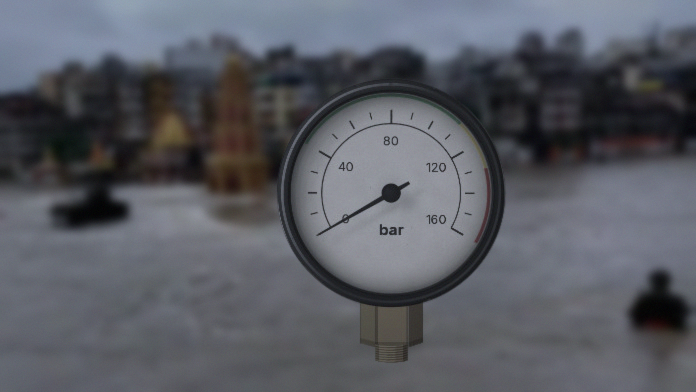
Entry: 0 bar
